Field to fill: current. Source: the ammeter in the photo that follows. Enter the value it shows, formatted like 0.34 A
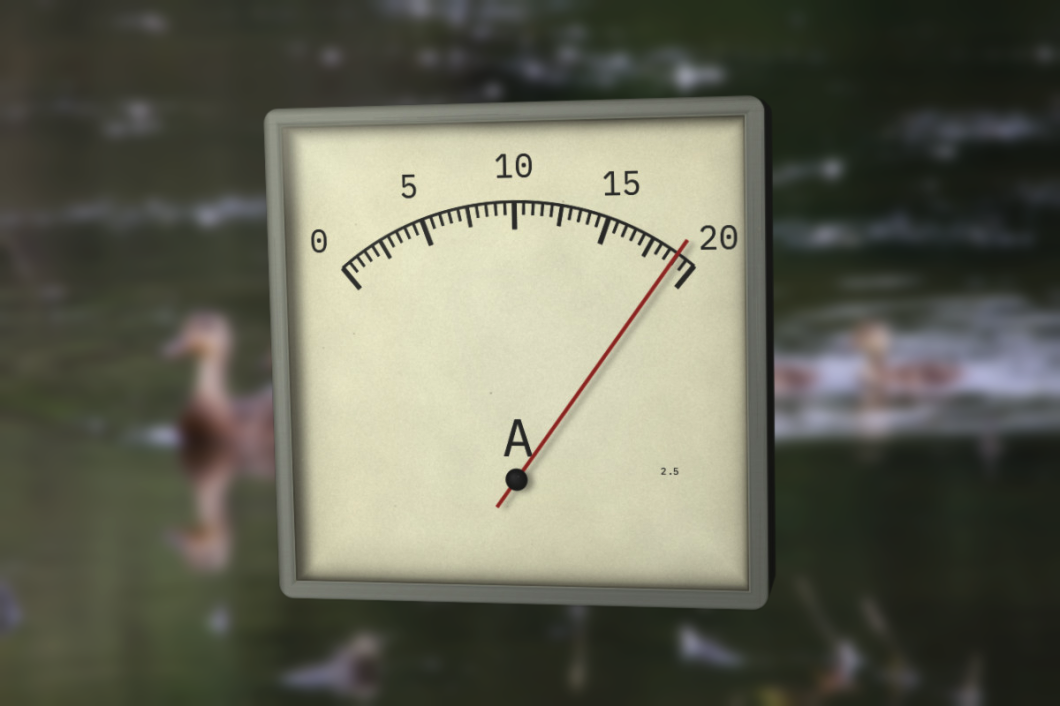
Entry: 19 A
